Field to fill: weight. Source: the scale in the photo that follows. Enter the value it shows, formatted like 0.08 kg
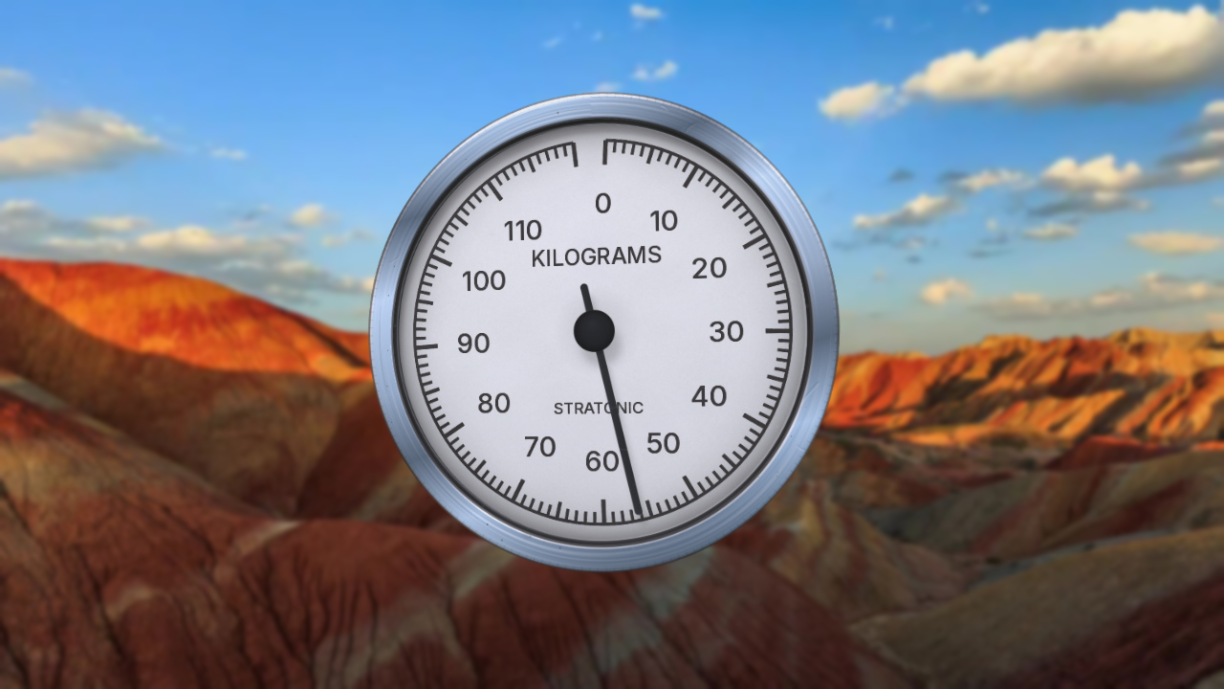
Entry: 56 kg
